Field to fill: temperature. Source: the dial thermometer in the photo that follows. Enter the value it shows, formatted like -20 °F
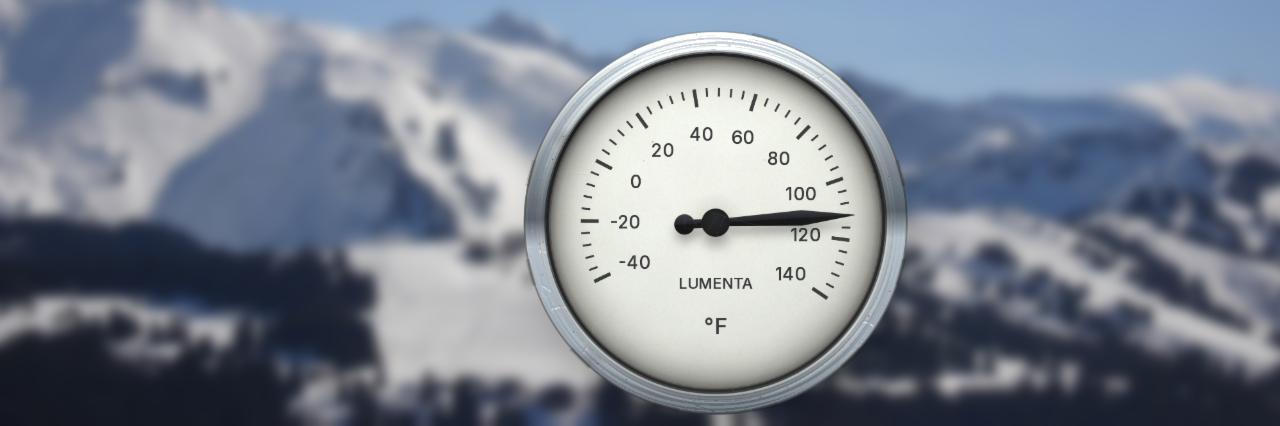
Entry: 112 °F
